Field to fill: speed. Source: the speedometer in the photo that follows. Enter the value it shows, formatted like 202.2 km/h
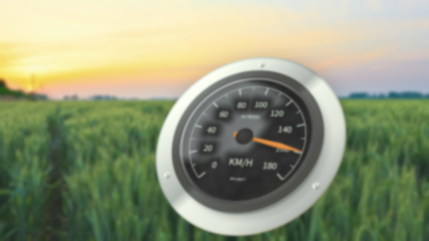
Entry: 160 km/h
